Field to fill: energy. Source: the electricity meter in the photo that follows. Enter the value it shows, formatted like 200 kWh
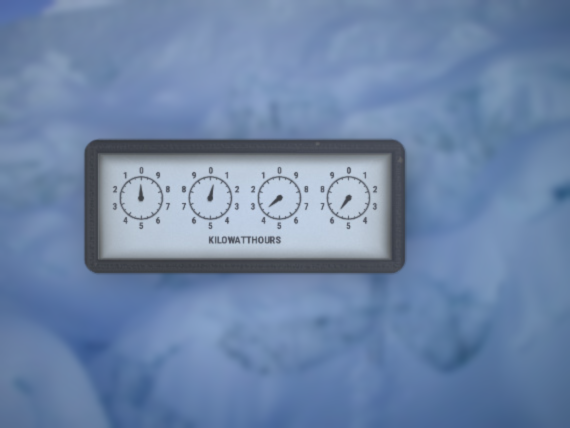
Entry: 36 kWh
